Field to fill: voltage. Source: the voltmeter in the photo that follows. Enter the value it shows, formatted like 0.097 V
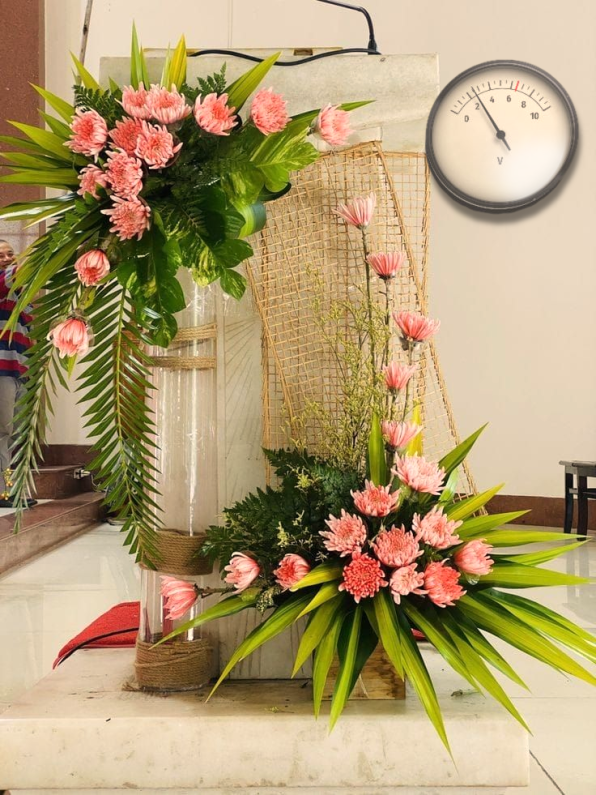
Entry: 2.5 V
